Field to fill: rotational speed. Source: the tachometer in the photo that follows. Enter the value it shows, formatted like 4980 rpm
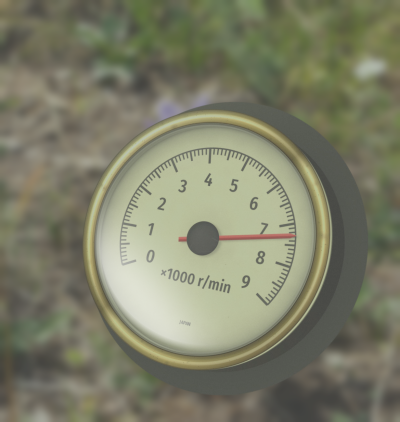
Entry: 7300 rpm
